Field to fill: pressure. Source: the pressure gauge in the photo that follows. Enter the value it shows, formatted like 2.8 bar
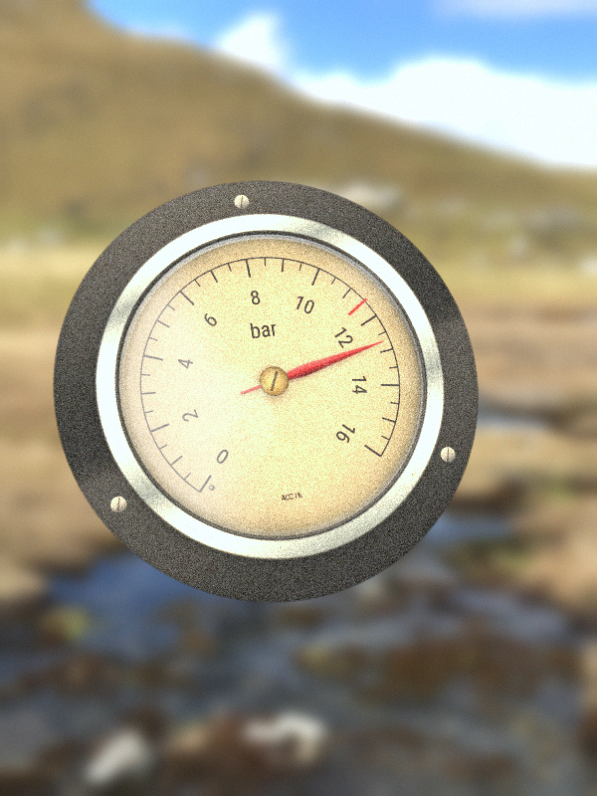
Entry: 12.75 bar
